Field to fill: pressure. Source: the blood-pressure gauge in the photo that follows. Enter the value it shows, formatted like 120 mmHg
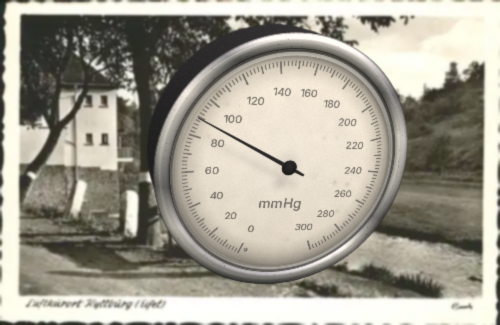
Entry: 90 mmHg
